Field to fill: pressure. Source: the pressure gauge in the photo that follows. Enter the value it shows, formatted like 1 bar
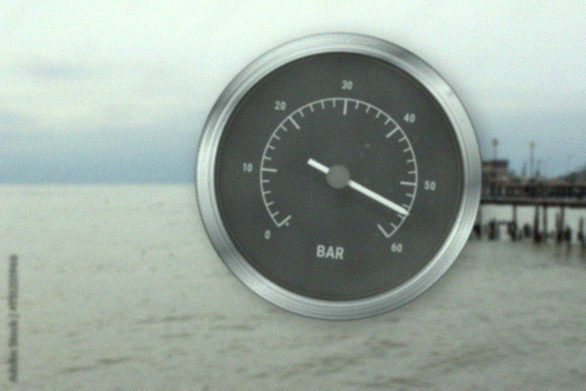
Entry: 55 bar
